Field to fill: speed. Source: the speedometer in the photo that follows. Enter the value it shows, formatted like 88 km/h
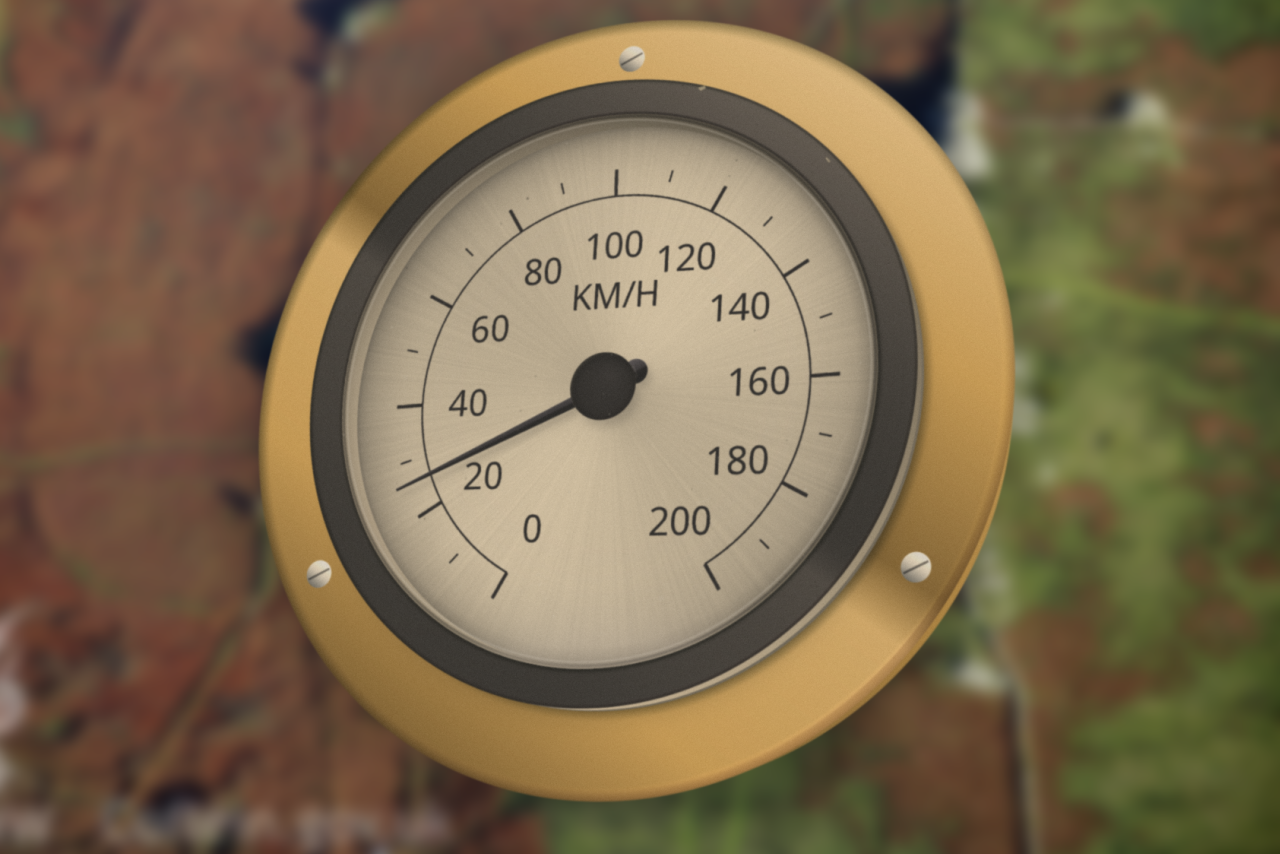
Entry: 25 km/h
